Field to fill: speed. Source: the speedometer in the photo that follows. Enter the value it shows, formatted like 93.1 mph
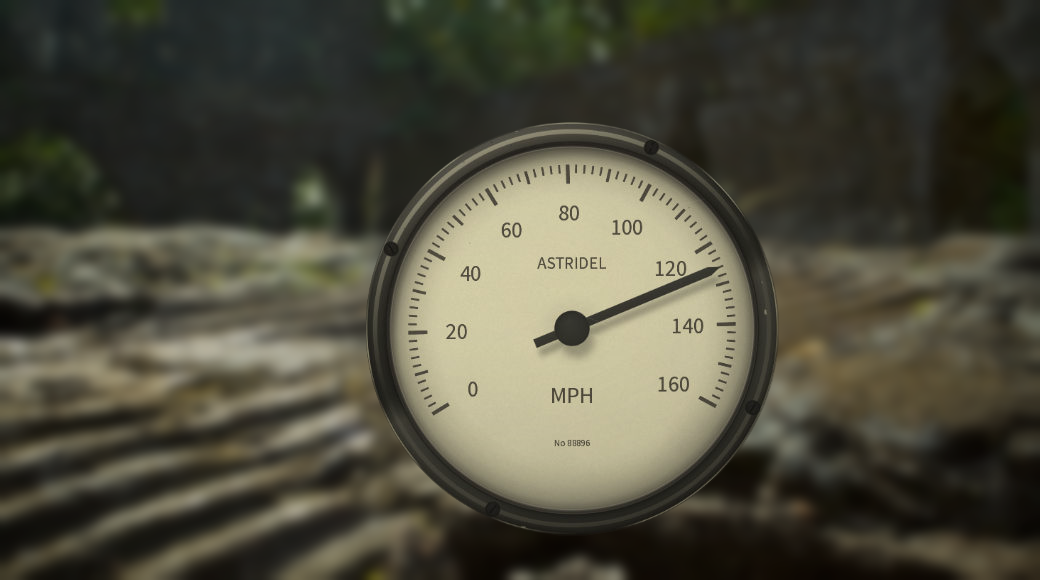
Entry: 126 mph
